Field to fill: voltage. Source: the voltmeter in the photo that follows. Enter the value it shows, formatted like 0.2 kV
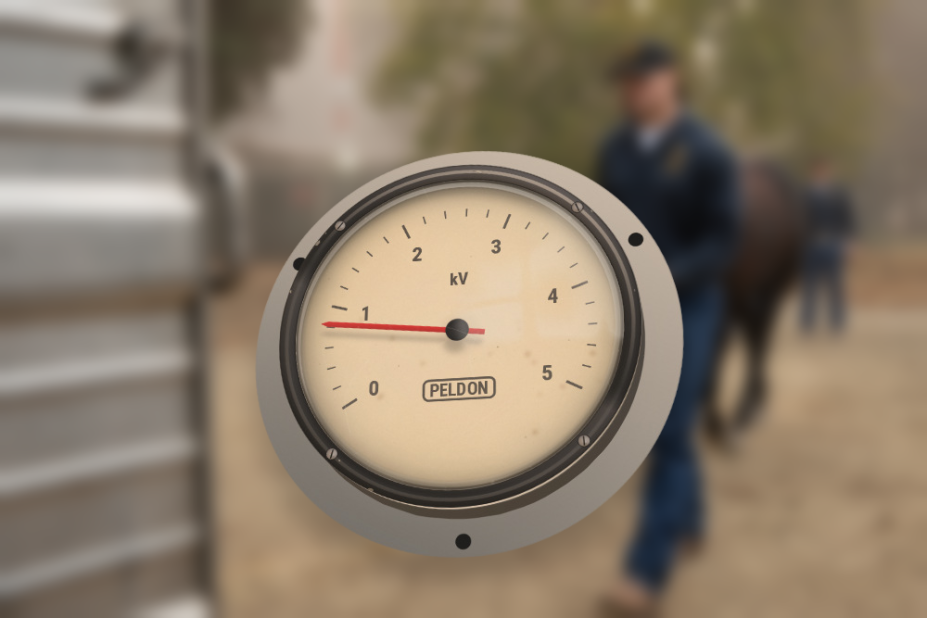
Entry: 0.8 kV
